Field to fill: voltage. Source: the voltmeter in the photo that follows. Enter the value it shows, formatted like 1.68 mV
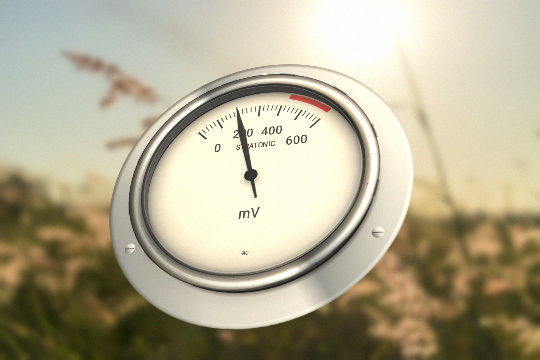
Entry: 200 mV
